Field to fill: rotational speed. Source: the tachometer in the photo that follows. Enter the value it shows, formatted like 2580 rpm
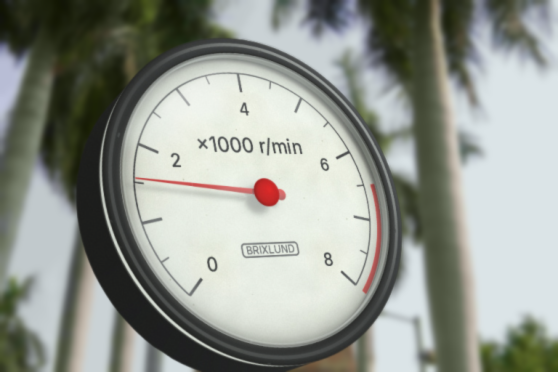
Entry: 1500 rpm
